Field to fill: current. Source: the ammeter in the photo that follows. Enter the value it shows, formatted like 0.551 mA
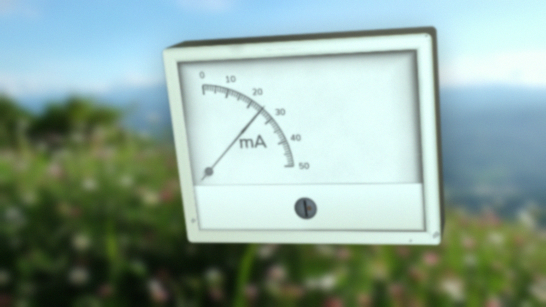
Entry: 25 mA
